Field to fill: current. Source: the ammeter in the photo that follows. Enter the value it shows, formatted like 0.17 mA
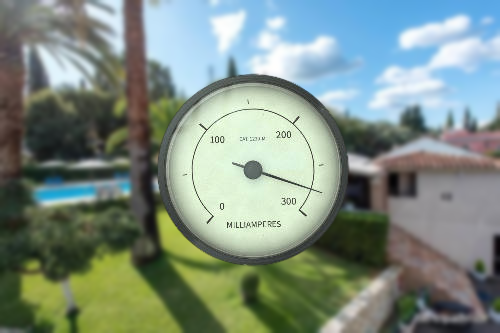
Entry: 275 mA
